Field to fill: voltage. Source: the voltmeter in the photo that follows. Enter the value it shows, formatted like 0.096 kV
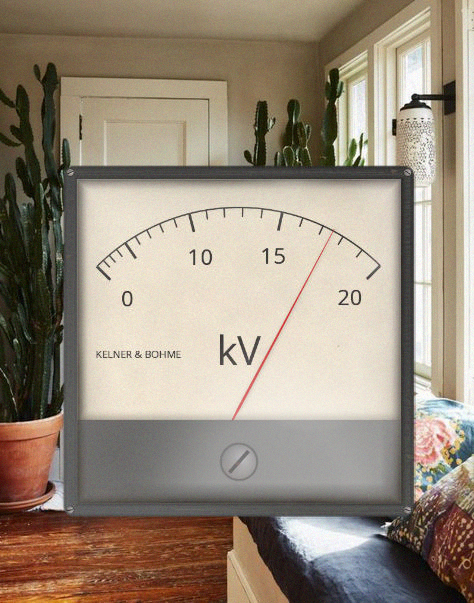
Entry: 17.5 kV
